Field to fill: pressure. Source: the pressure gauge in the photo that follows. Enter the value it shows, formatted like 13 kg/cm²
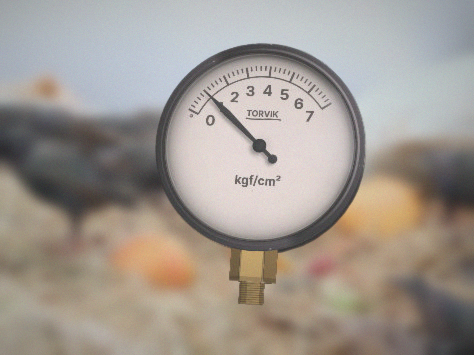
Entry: 1 kg/cm²
